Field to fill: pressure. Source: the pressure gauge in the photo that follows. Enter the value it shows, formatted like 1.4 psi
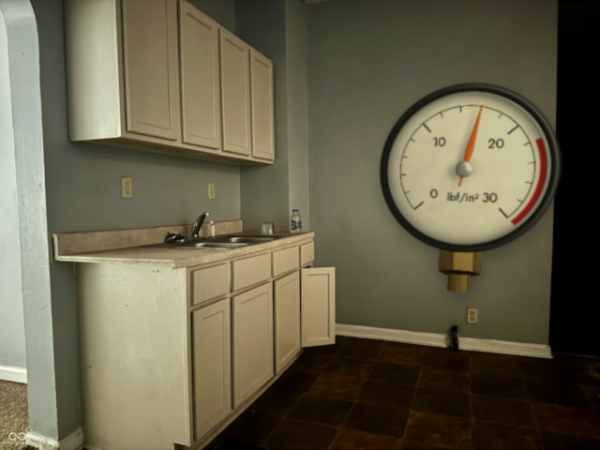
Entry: 16 psi
